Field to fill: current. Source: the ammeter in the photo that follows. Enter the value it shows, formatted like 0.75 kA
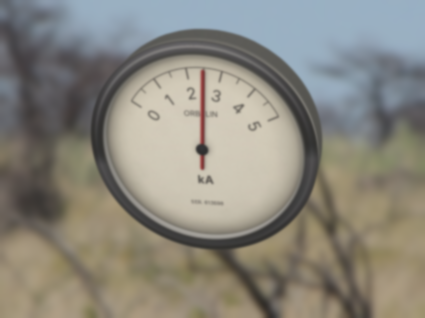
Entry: 2.5 kA
